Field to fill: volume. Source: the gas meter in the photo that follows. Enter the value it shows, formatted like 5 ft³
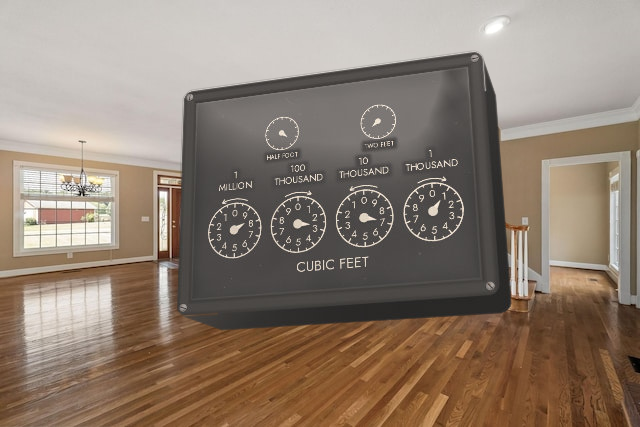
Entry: 827100 ft³
